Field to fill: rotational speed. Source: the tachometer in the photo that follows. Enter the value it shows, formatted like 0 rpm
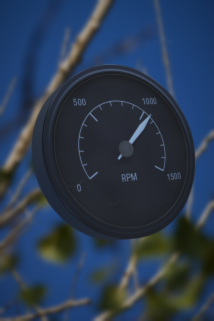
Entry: 1050 rpm
